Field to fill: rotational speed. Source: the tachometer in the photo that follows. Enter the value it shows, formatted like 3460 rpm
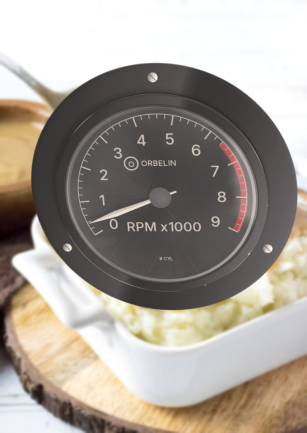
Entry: 400 rpm
